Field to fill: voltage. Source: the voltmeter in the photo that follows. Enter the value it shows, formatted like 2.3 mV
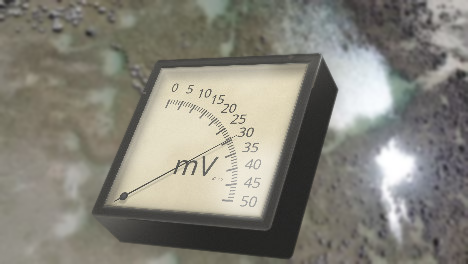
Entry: 30 mV
